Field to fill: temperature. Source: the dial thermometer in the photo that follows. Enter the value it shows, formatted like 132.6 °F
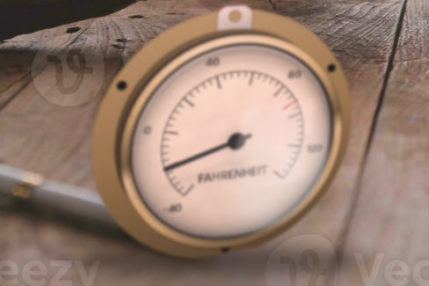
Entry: -20 °F
